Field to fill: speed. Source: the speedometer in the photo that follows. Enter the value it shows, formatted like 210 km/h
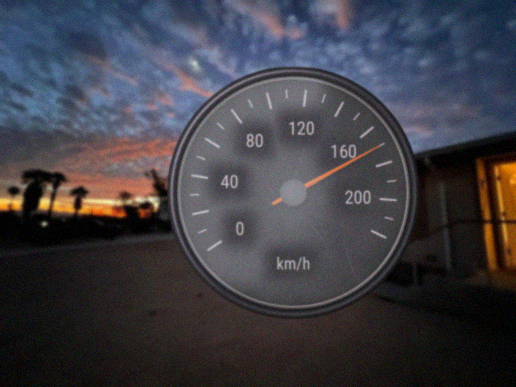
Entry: 170 km/h
